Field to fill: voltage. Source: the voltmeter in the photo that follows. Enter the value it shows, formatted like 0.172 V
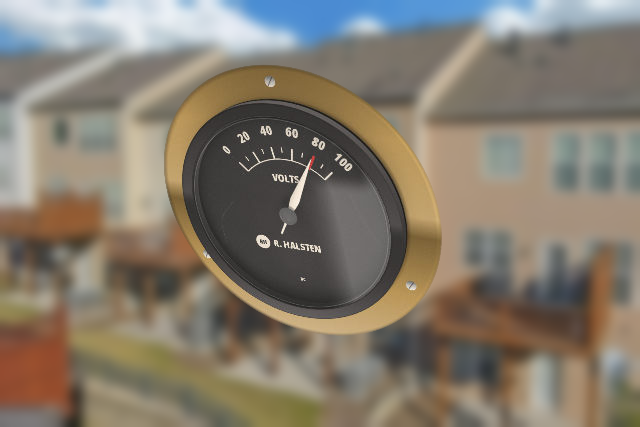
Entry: 80 V
